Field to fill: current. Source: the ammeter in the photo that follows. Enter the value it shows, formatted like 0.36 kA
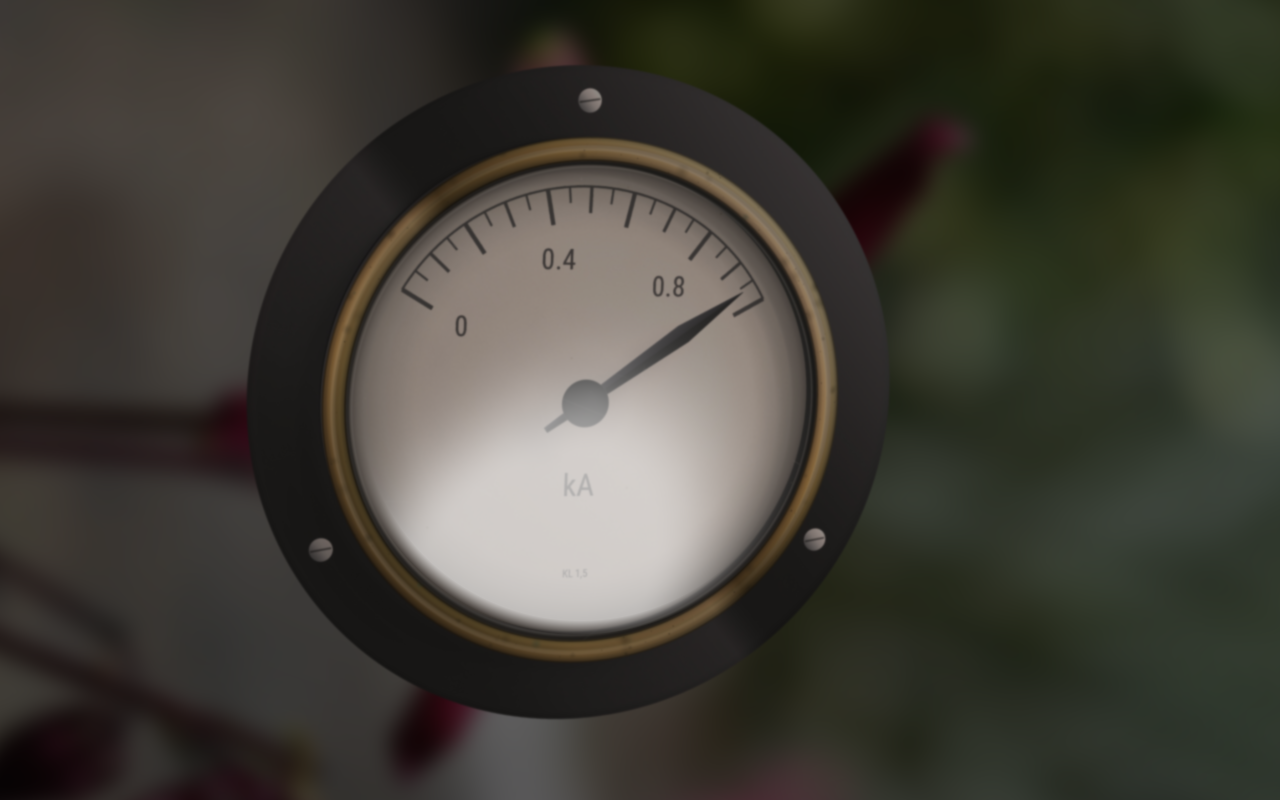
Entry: 0.95 kA
